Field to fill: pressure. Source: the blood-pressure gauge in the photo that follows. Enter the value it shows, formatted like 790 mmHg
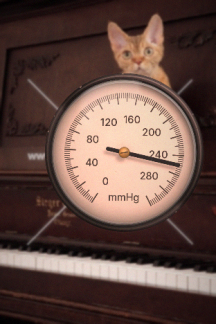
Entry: 250 mmHg
